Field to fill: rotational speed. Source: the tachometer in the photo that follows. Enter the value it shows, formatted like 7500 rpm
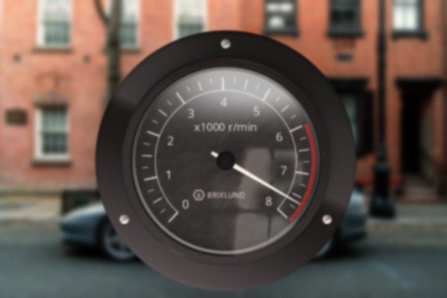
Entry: 7625 rpm
